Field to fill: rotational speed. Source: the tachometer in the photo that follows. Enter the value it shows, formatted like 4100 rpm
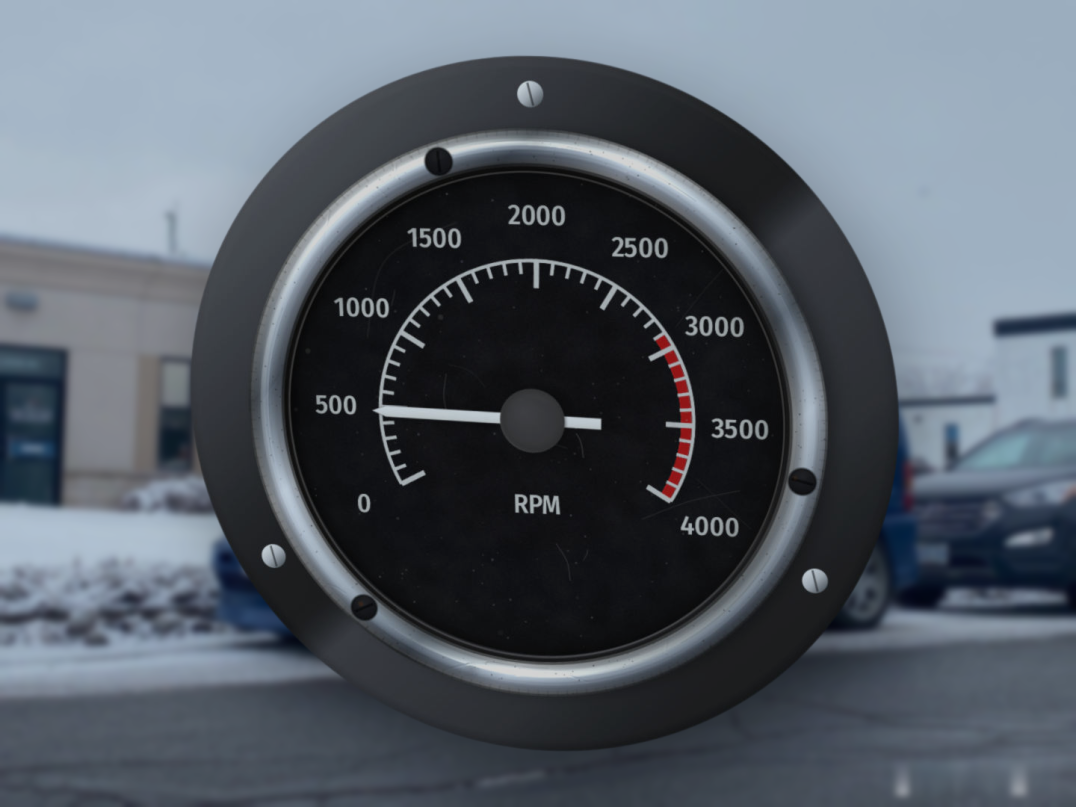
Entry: 500 rpm
